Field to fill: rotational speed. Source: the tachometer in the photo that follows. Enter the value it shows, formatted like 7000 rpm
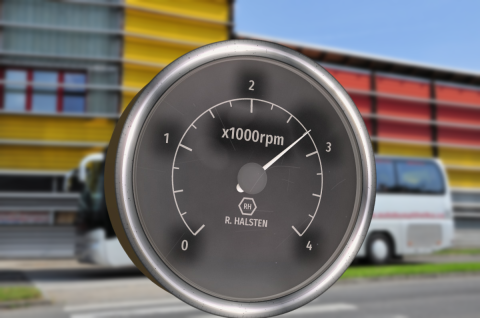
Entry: 2750 rpm
